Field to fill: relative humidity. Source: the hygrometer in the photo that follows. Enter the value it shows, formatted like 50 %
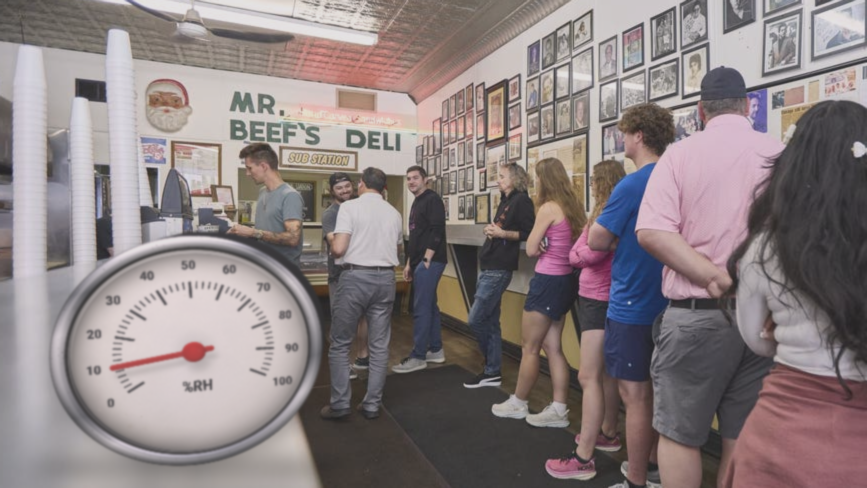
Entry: 10 %
